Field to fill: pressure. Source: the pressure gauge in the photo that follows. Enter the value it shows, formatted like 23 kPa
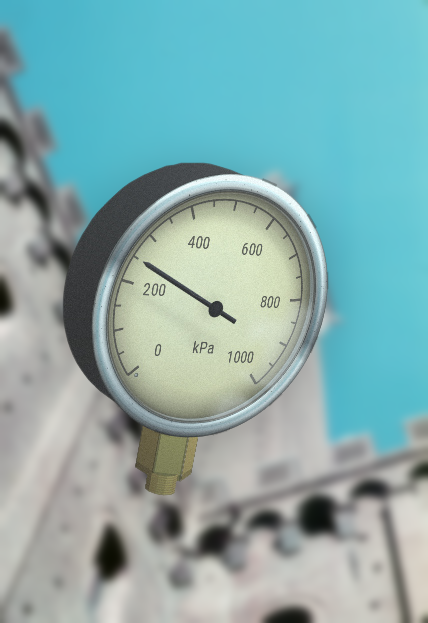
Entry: 250 kPa
